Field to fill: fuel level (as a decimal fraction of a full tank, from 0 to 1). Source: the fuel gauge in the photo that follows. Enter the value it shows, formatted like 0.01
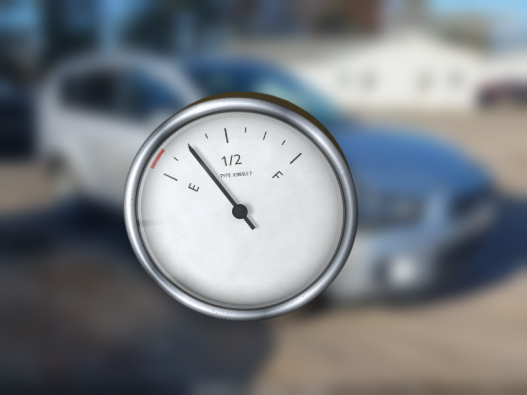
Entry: 0.25
